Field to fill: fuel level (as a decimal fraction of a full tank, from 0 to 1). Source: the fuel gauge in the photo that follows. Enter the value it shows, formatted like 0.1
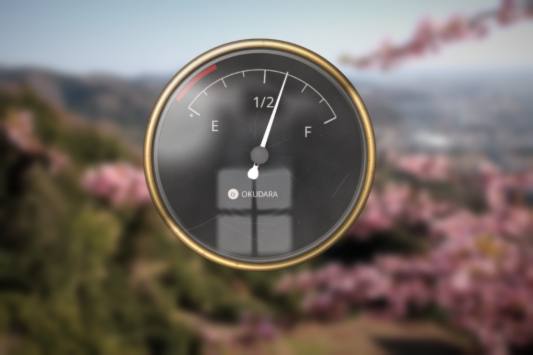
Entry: 0.625
